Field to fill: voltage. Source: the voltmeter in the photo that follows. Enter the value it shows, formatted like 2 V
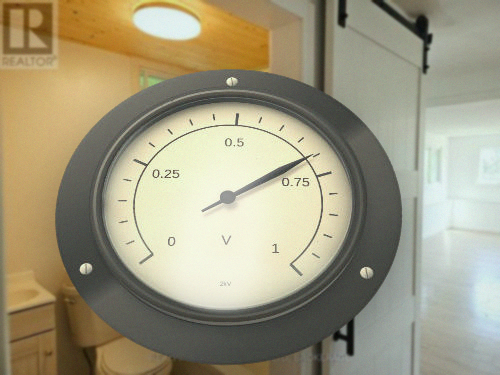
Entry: 0.7 V
